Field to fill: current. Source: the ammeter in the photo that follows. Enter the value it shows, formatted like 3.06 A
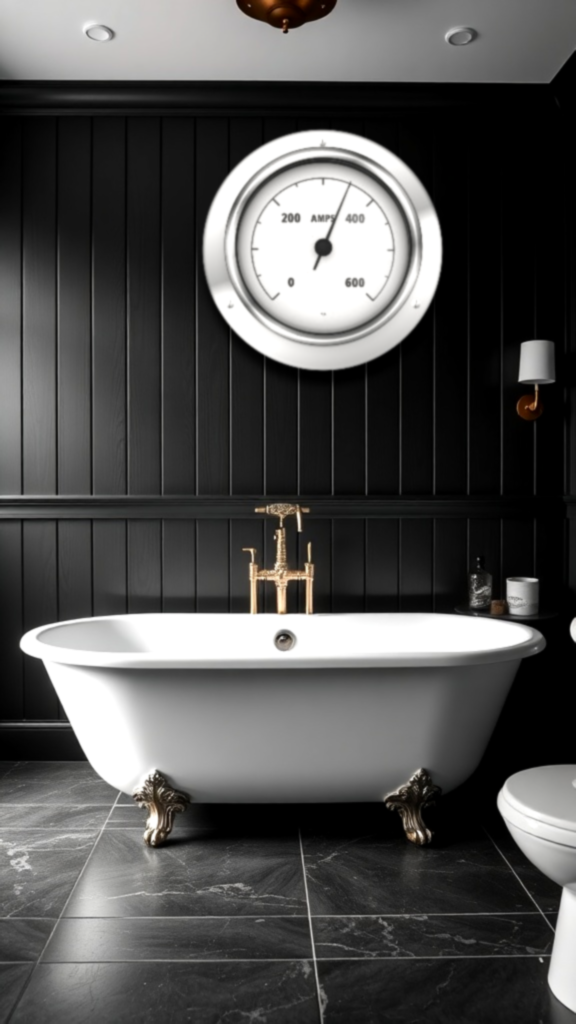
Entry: 350 A
